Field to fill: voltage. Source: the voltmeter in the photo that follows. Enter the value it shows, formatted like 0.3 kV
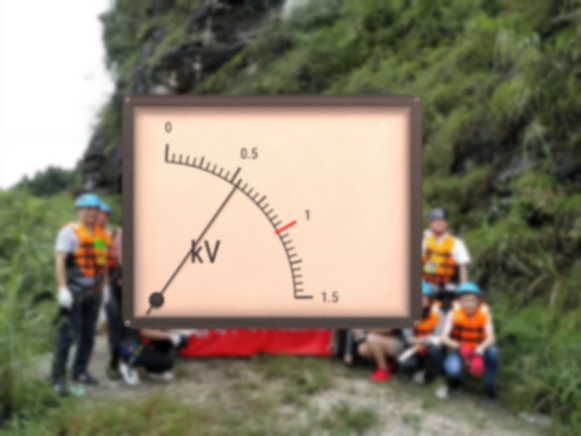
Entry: 0.55 kV
